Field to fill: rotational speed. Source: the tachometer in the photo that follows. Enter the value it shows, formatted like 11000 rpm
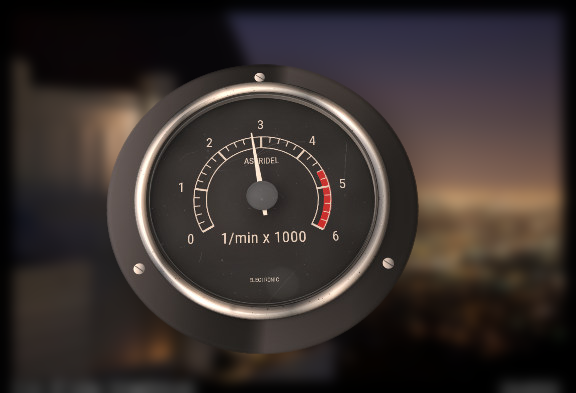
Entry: 2800 rpm
